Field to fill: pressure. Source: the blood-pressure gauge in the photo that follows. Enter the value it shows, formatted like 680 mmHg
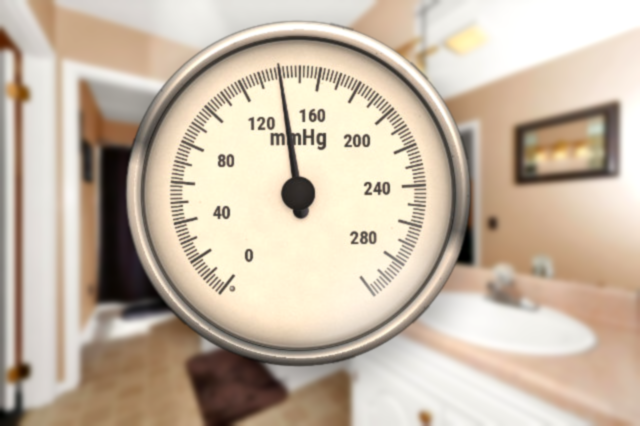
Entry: 140 mmHg
